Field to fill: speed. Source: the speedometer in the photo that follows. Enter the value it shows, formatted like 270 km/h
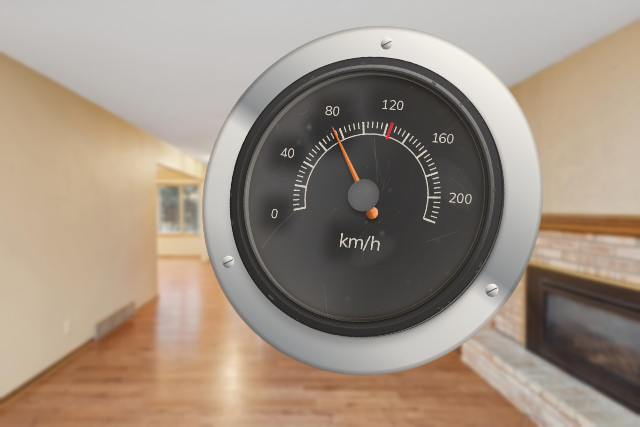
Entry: 76 km/h
